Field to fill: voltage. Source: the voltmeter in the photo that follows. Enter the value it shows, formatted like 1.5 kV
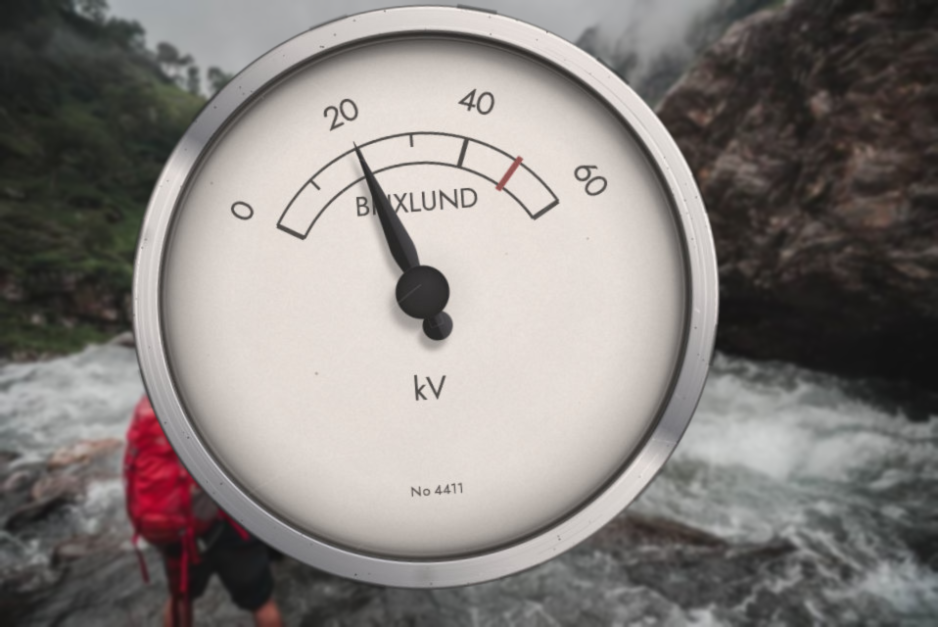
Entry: 20 kV
